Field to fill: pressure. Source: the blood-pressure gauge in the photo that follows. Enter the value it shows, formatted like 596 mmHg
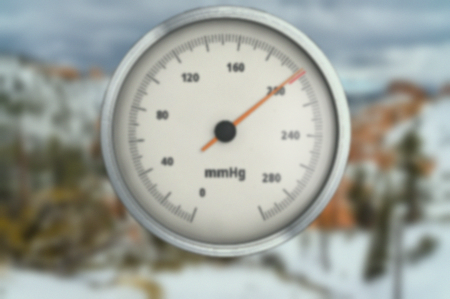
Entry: 200 mmHg
